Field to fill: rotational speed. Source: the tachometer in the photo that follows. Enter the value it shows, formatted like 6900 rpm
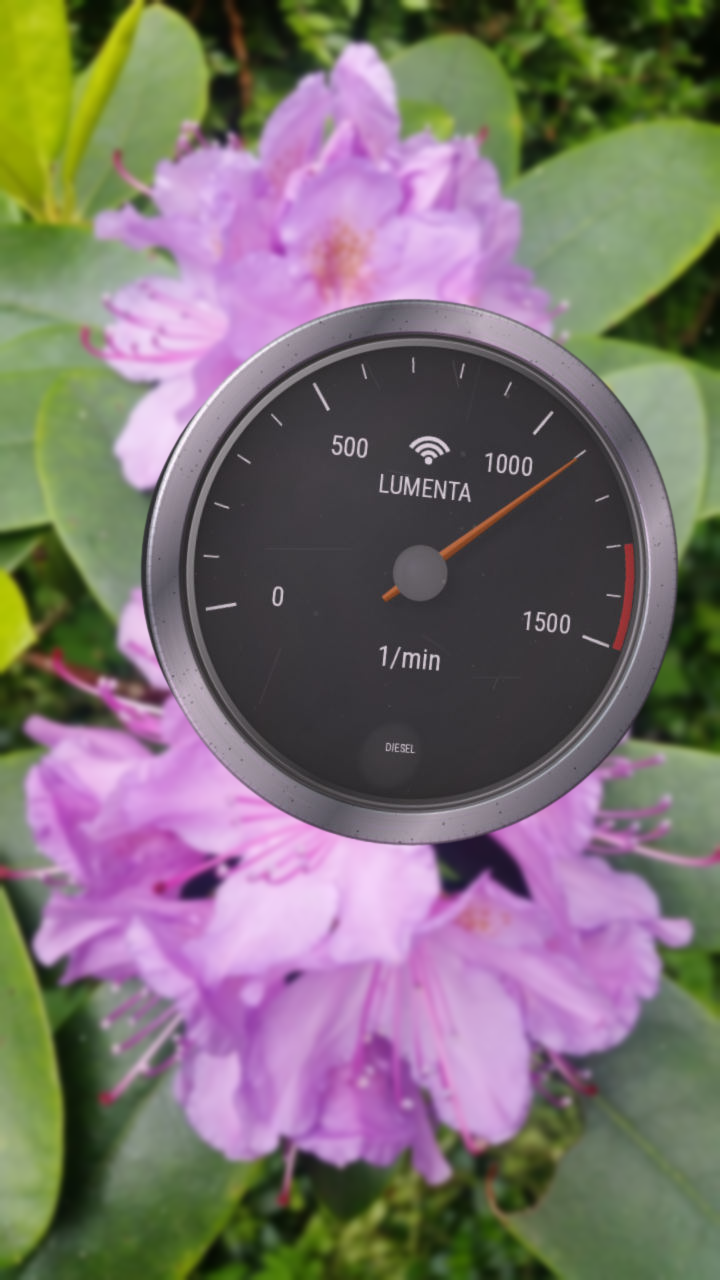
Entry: 1100 rpm
